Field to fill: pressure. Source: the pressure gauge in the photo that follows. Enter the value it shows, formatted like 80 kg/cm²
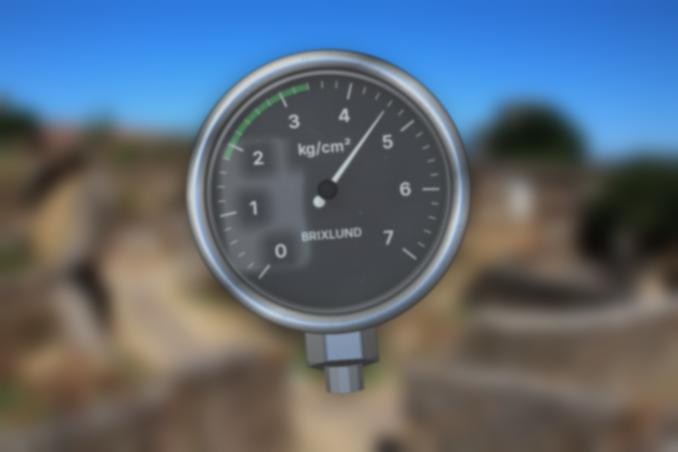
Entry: 4.6 kg/cm²
